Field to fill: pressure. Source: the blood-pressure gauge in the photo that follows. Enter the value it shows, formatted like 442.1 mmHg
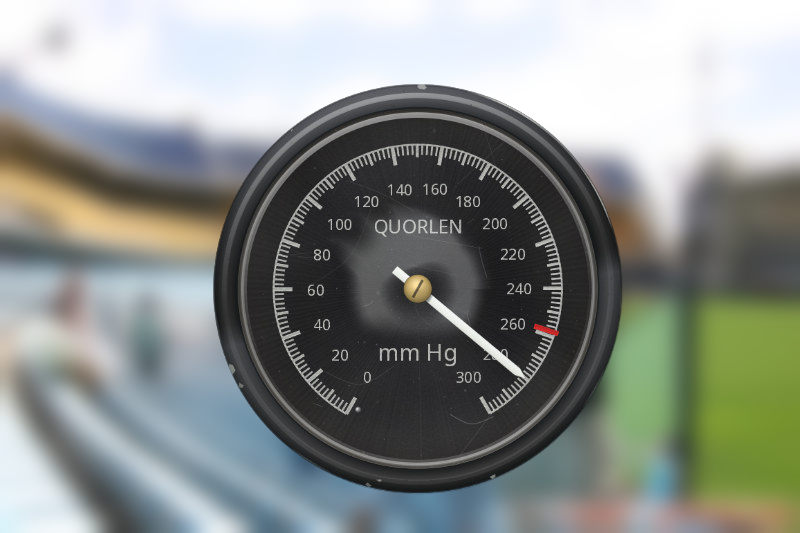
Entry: 280 mmHg
